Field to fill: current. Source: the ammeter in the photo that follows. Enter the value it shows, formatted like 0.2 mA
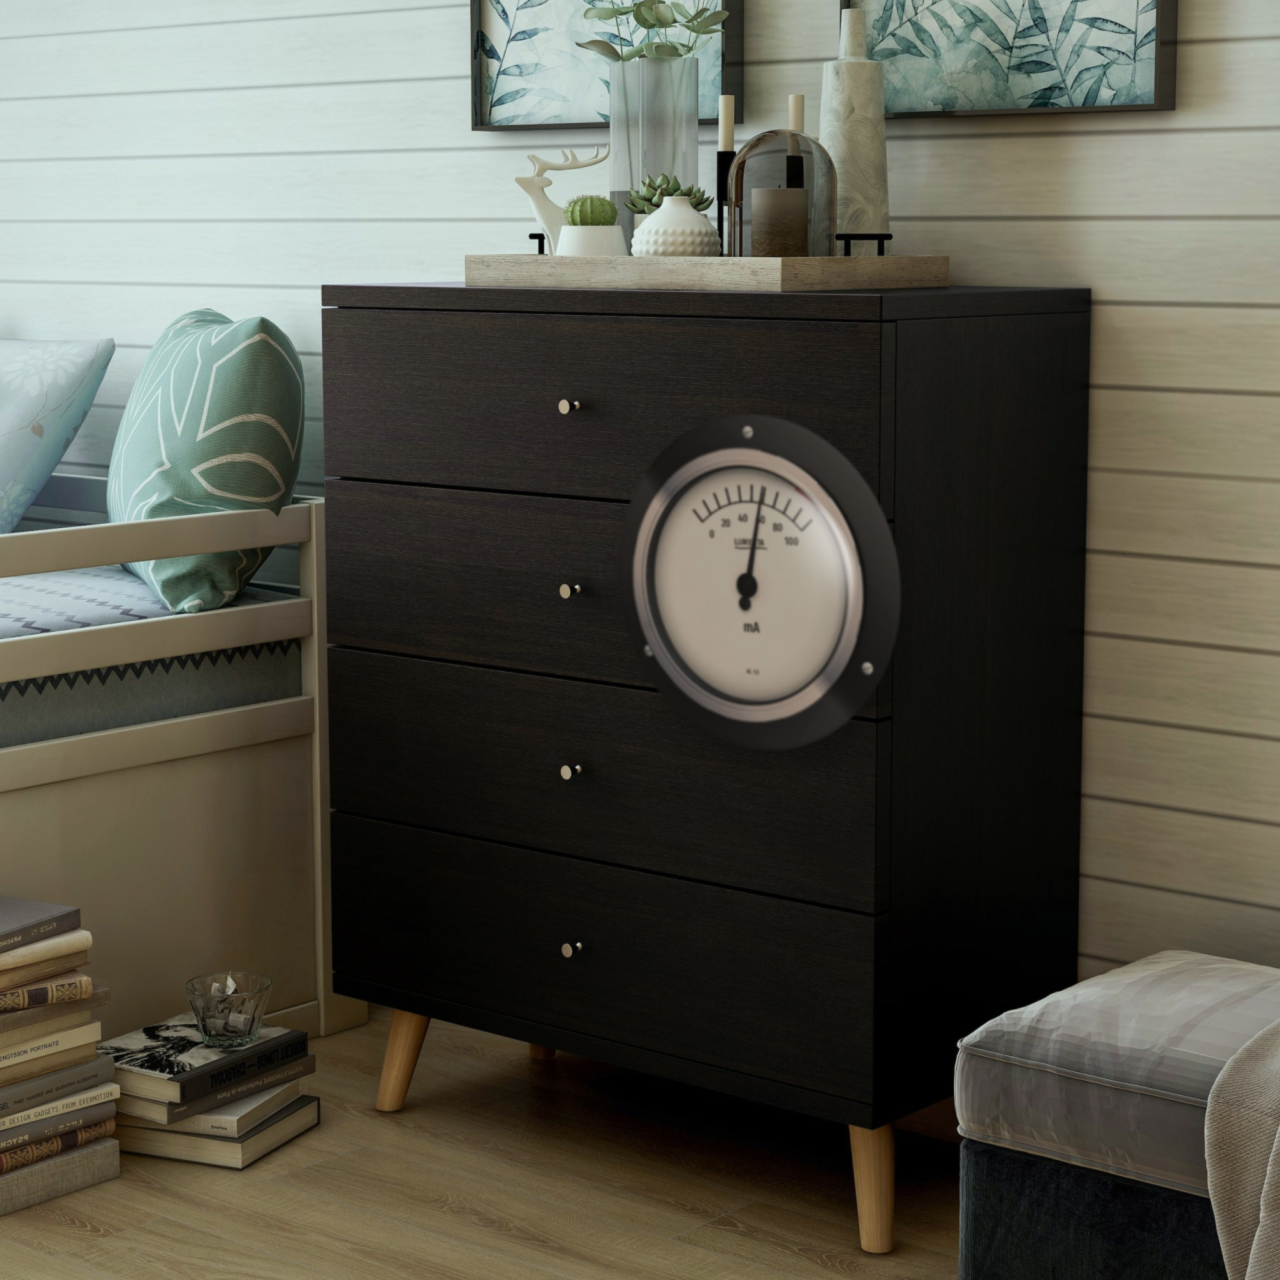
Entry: 60 mA
